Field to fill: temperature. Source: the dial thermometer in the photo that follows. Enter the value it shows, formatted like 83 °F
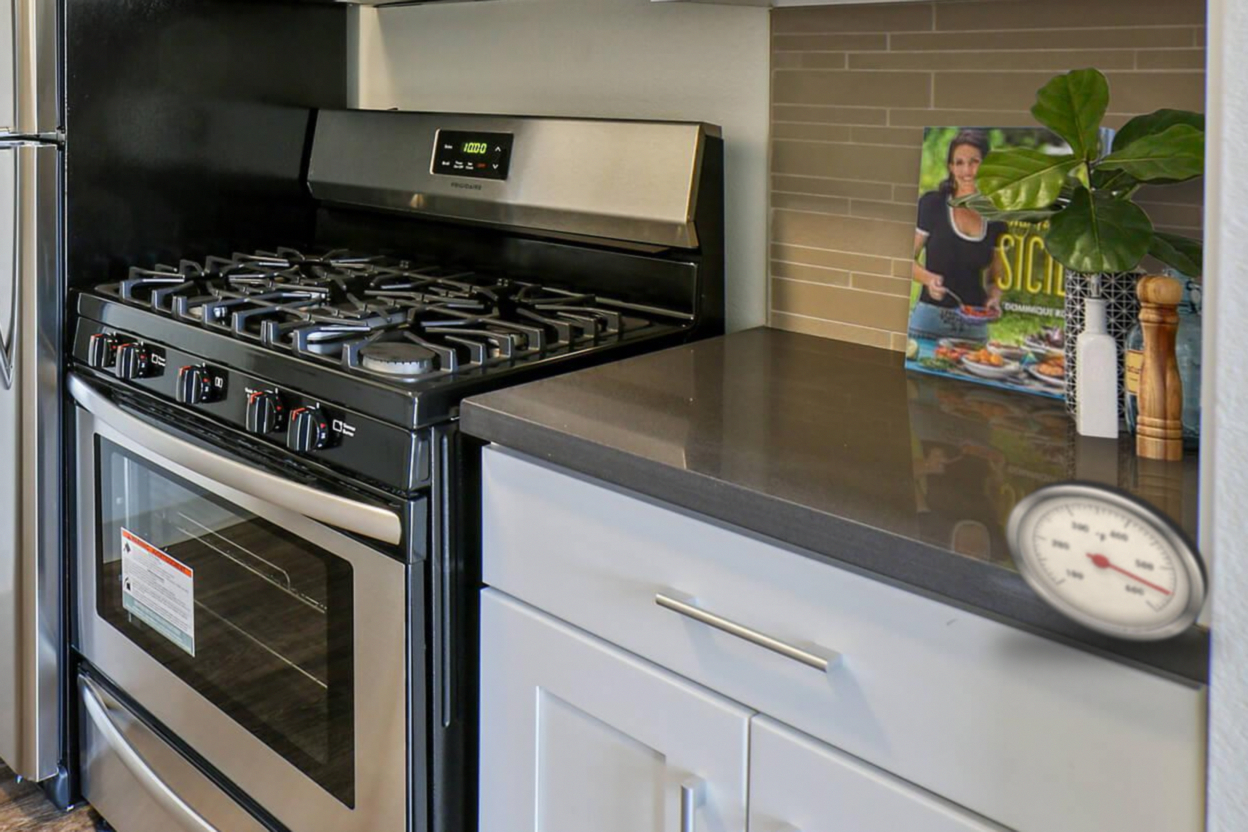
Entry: 550 °F
